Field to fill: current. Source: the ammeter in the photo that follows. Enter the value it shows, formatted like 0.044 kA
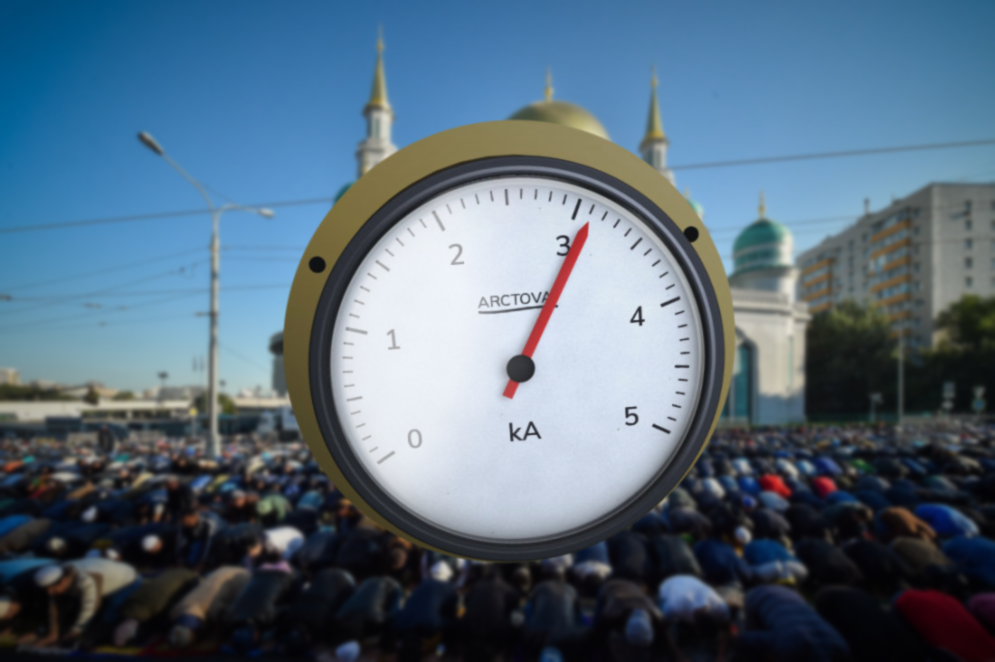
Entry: 3.1 kA
